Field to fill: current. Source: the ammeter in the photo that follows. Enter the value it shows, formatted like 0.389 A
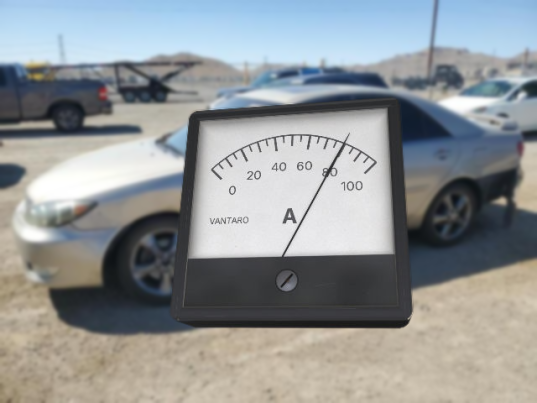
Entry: 80 A
